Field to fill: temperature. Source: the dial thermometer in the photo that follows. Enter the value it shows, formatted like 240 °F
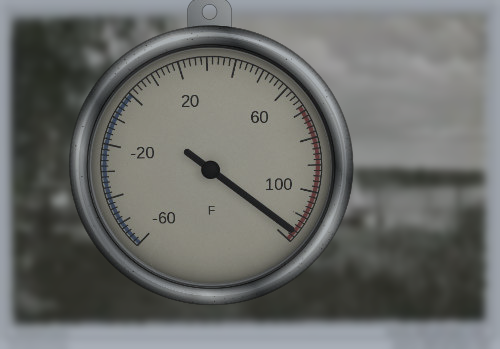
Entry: 116 °F
